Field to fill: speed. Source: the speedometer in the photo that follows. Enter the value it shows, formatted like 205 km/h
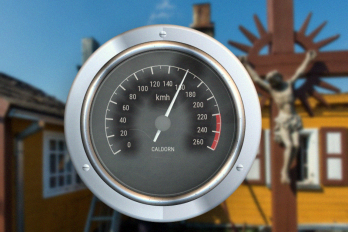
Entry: 160 km/h
